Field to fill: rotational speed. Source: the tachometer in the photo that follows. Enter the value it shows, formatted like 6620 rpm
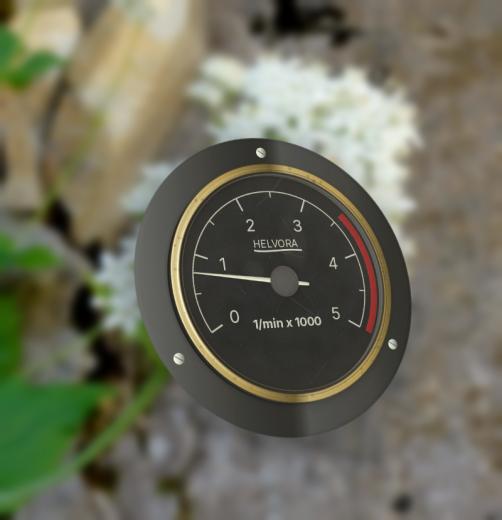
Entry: 750 rpm
